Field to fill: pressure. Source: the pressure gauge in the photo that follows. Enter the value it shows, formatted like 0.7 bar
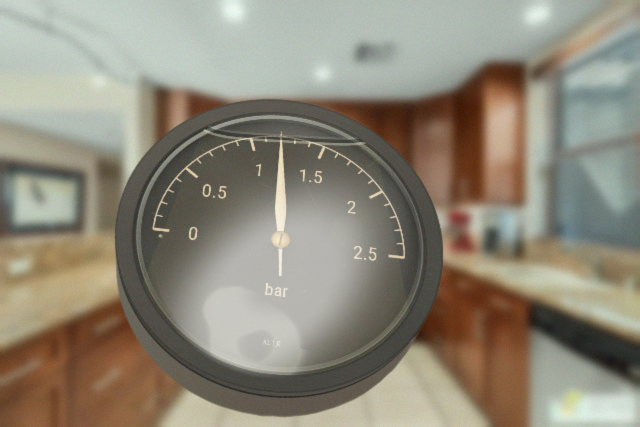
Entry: 1.2 bar
